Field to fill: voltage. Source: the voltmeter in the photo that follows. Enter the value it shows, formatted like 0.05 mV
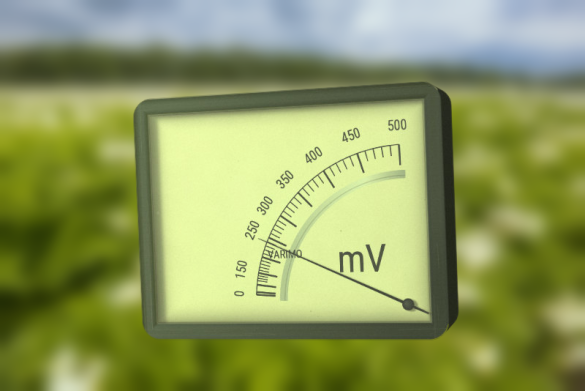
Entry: 240 mV
